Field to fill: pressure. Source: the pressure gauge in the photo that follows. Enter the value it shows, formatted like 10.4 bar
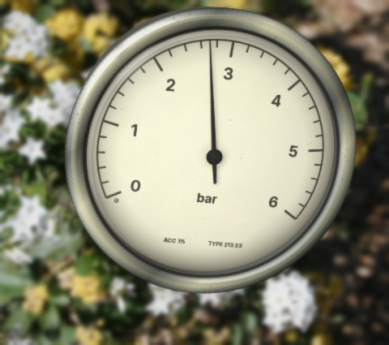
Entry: 2.7 bar
